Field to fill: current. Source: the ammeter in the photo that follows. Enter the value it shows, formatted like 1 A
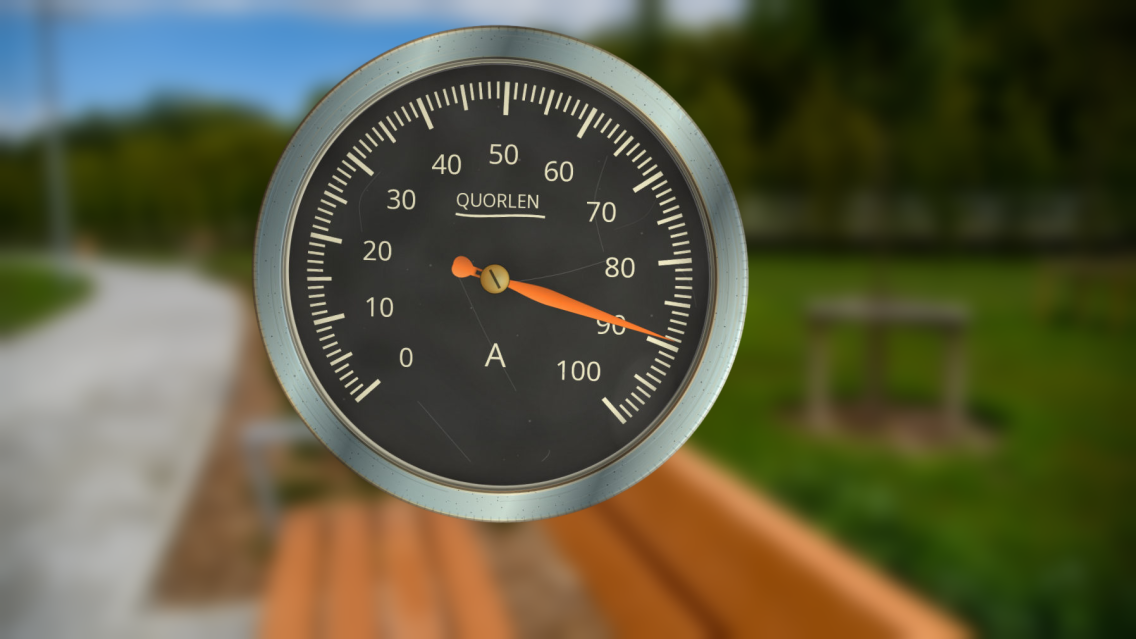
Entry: 89 A
